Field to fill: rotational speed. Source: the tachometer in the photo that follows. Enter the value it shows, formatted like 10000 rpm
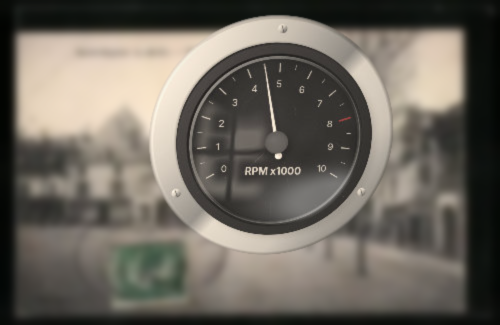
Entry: 4500 rpm
